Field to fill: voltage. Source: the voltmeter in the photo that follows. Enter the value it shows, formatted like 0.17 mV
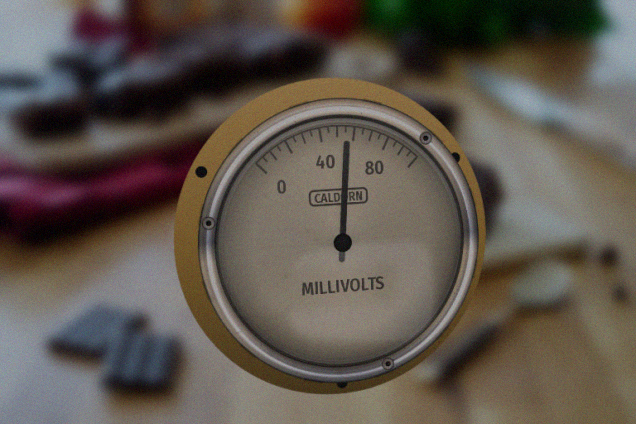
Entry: 55 mV
